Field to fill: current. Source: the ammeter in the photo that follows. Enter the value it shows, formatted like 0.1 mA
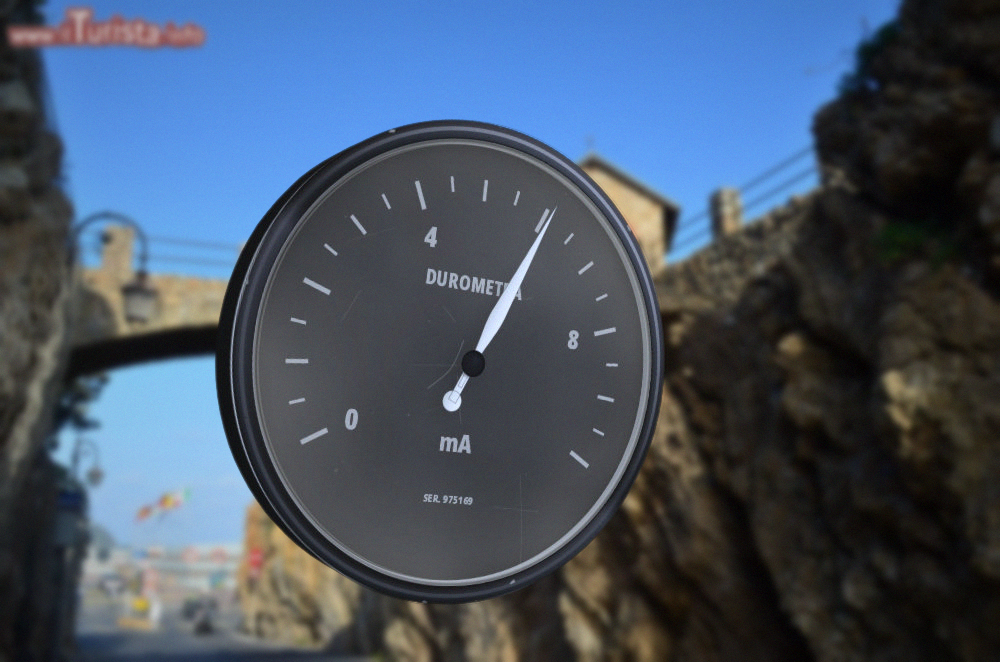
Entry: 6 mA
